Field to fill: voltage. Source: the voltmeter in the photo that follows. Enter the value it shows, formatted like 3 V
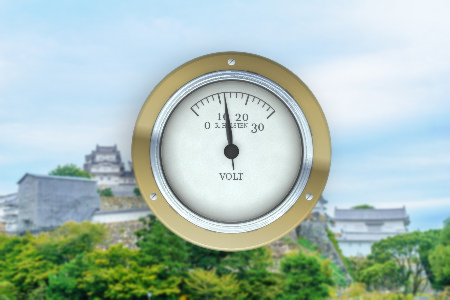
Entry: 12 V
